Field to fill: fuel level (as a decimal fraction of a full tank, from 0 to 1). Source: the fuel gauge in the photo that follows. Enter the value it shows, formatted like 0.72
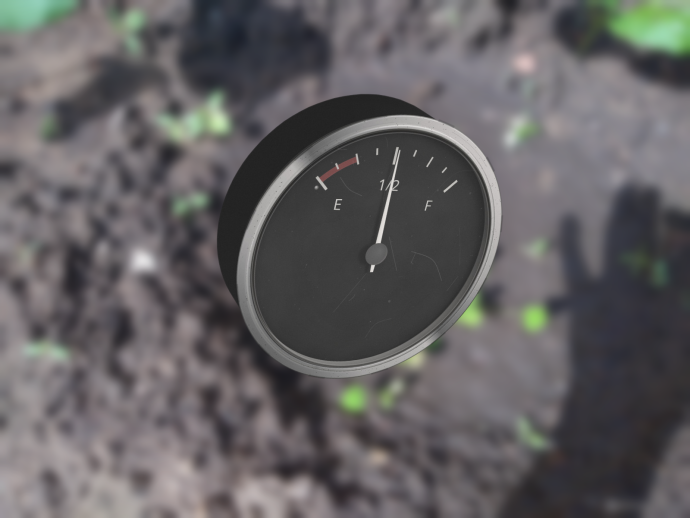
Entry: 0.5
